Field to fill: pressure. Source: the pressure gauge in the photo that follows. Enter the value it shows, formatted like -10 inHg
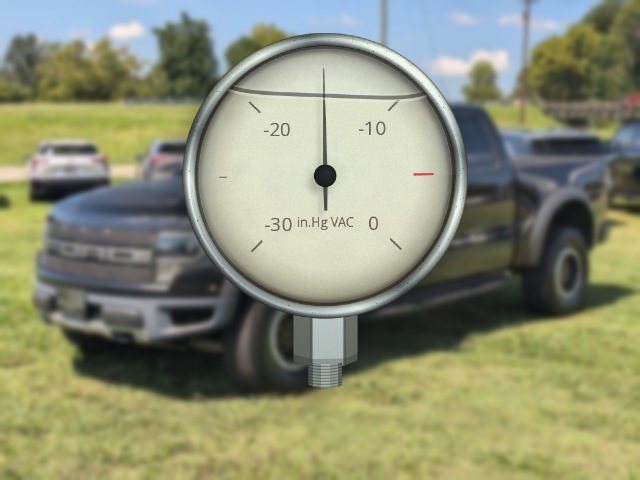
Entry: -15 inHg
